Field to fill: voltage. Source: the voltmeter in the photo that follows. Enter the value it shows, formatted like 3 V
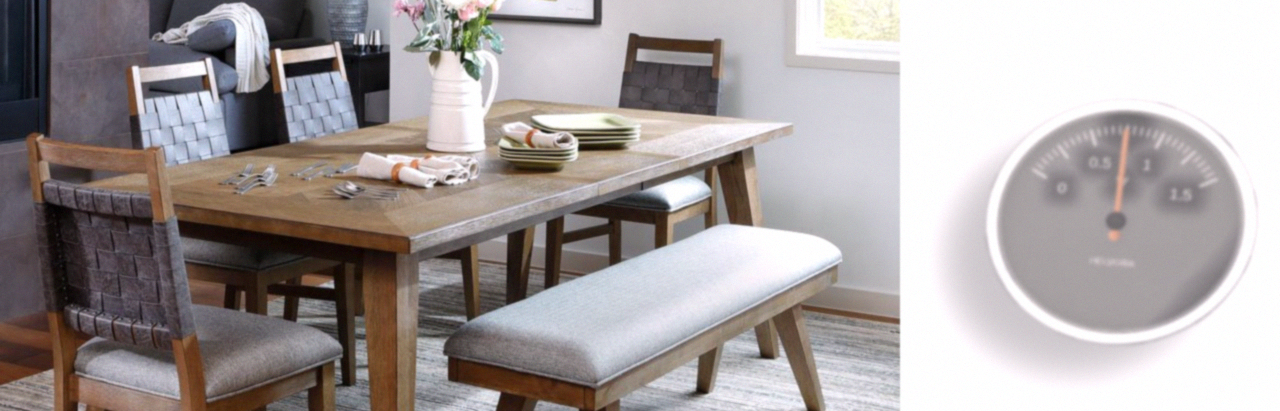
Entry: 0.75 V
